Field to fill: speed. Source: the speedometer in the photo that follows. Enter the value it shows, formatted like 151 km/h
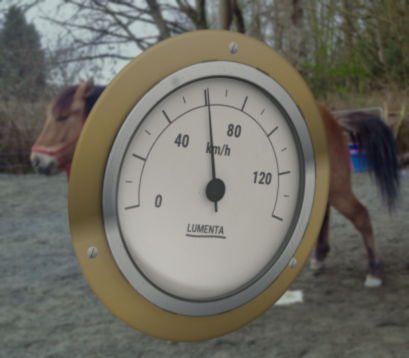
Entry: 60 km/h
